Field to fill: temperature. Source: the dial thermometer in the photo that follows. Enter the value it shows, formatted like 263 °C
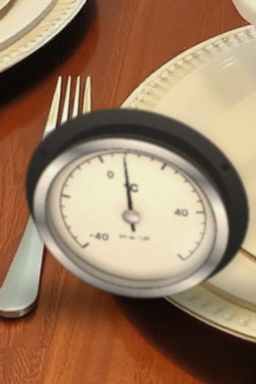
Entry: 8 °C
